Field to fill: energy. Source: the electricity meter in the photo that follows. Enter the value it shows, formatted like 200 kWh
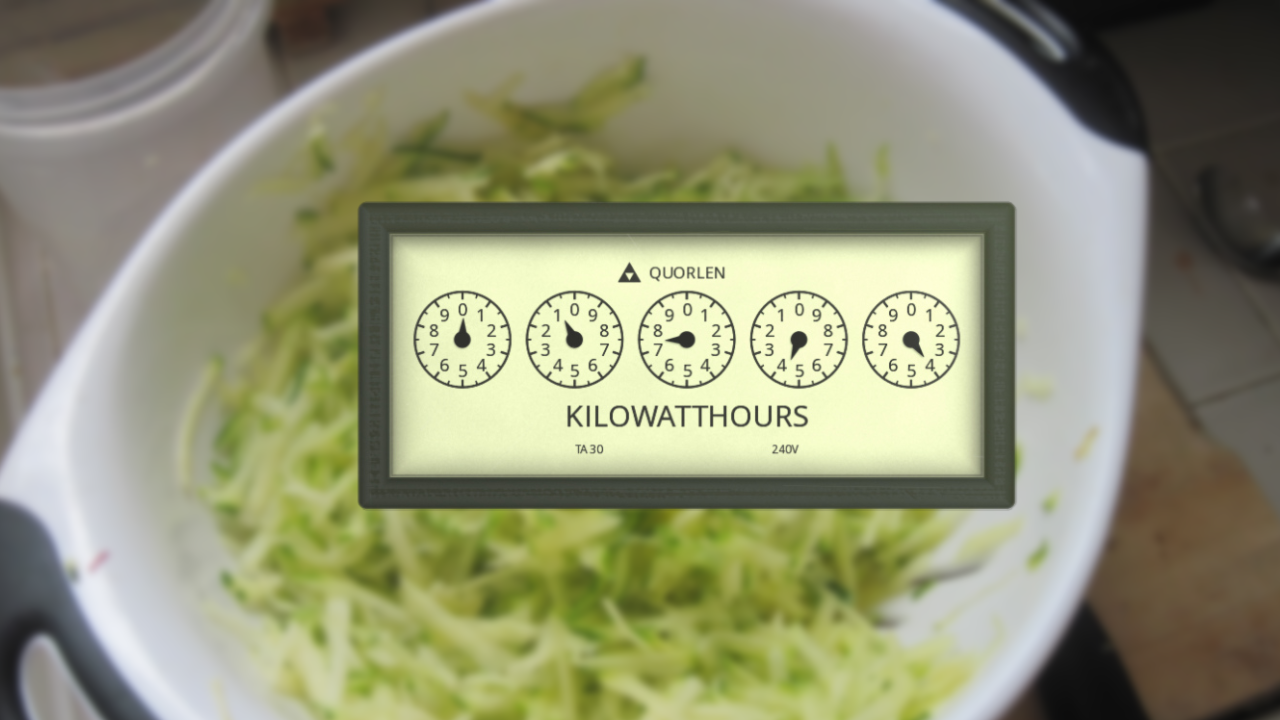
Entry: 744 kWh
